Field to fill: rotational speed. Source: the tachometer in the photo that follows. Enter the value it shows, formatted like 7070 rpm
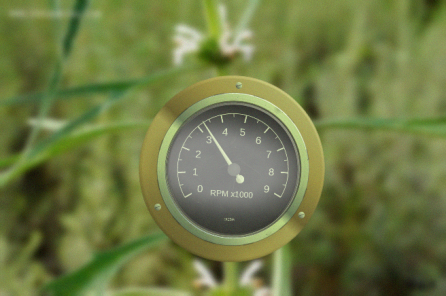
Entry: 3250 rpm
